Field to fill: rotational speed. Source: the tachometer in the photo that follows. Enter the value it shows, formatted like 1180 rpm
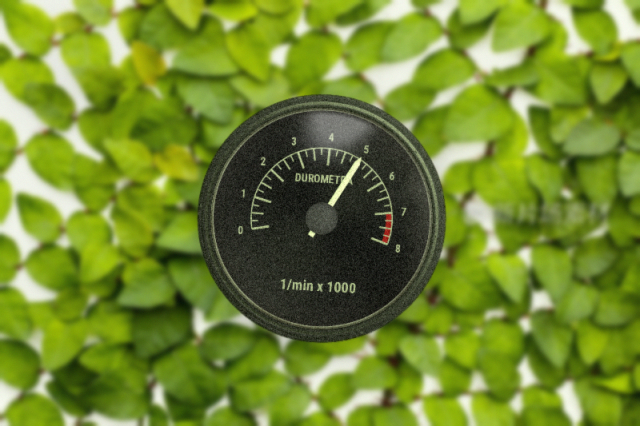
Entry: 5000 rpm
